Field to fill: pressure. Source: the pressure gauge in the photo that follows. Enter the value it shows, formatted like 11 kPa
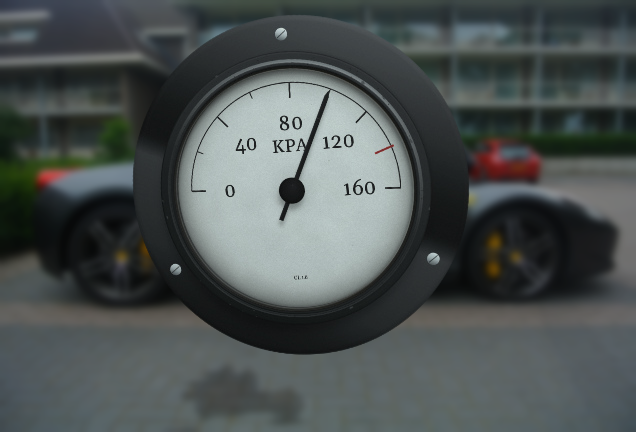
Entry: 100 kPa
